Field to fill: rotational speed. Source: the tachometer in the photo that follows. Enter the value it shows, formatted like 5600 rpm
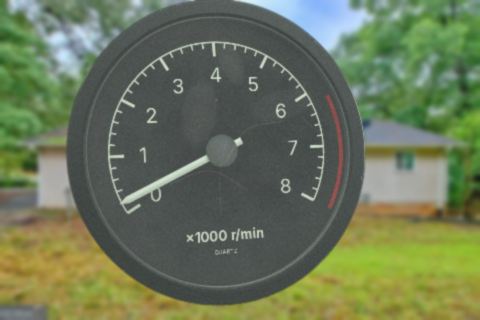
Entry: 200 rpm
